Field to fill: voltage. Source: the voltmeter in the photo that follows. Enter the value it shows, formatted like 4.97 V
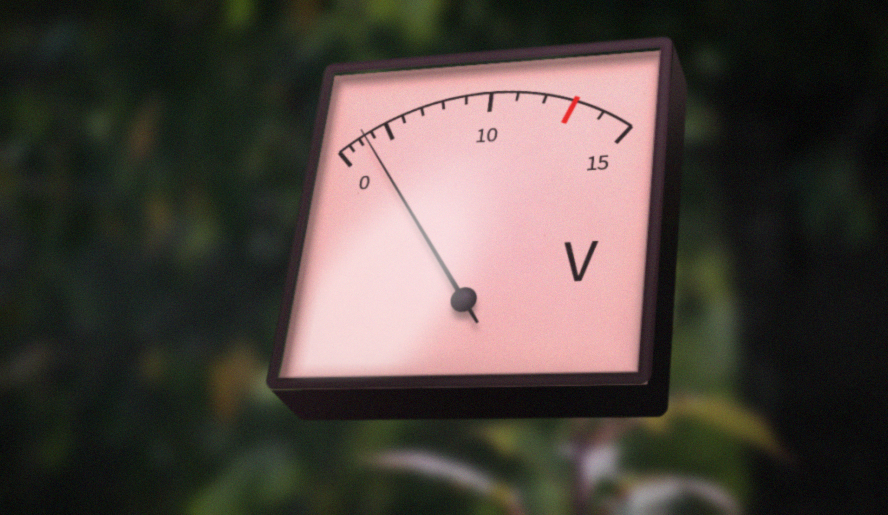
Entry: 3.5 V
